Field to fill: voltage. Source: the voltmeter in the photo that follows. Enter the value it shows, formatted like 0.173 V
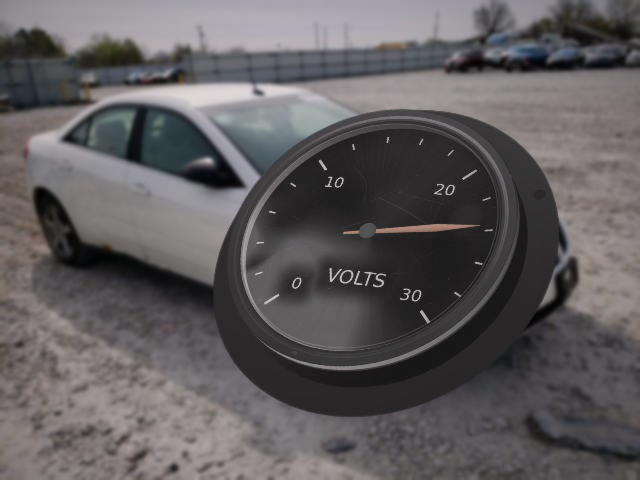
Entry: 24 V
